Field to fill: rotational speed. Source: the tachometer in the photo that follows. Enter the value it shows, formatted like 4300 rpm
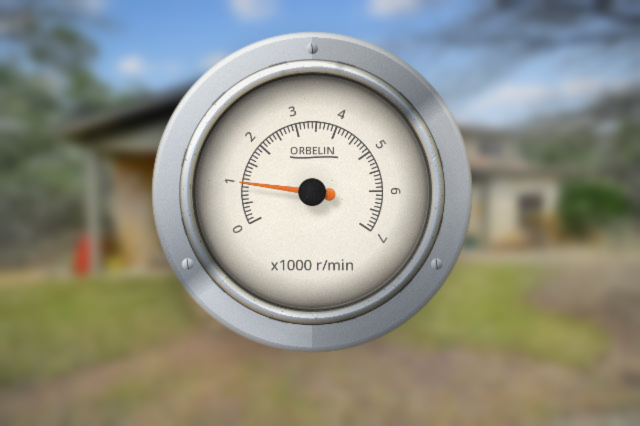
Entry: 1000 rpm
